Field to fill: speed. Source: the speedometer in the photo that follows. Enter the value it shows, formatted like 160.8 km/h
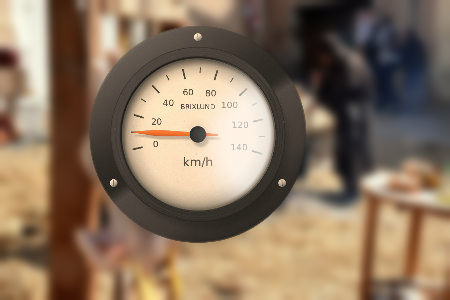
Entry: 10 km/h
